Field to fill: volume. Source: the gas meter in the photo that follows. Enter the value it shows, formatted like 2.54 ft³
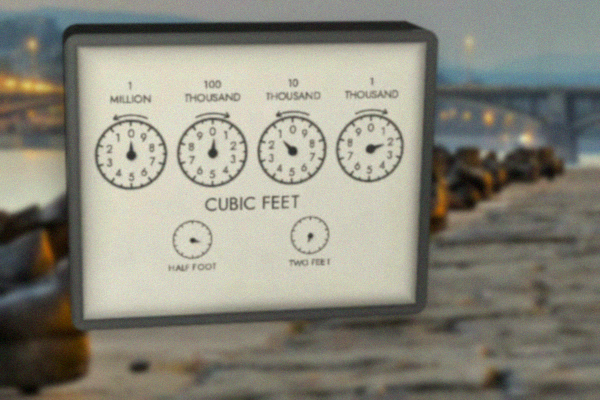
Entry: 1200 ft³
